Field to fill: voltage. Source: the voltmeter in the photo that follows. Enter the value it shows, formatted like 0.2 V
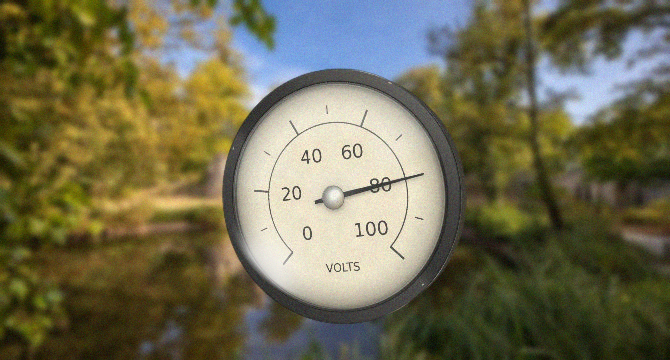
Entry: 80 V
